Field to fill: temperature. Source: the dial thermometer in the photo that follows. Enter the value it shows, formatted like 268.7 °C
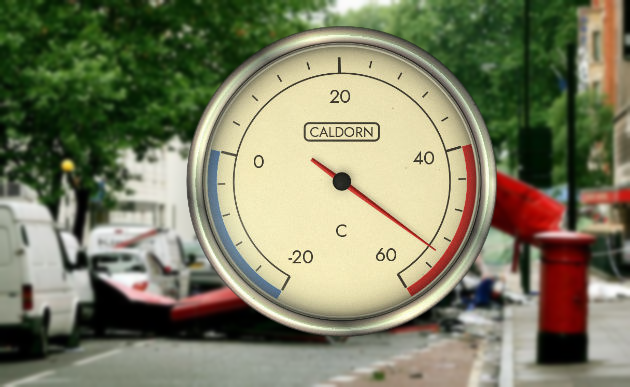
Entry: 54 °C
